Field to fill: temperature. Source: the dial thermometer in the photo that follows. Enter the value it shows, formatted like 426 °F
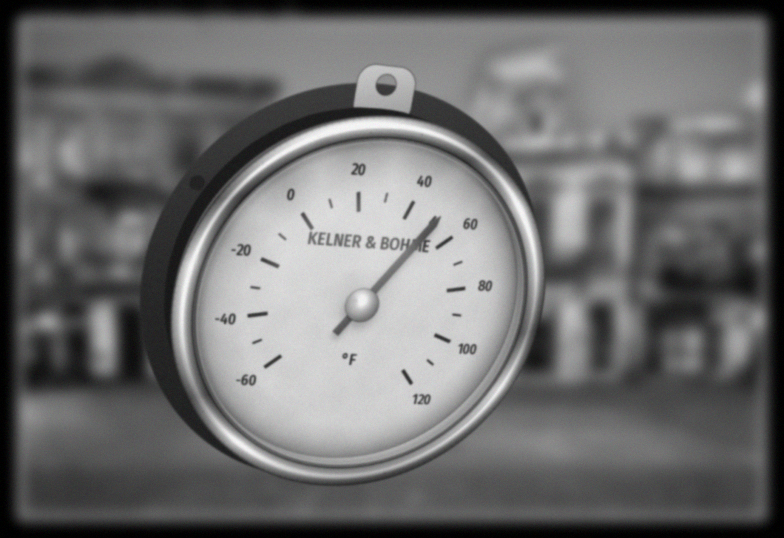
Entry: 50 °F
